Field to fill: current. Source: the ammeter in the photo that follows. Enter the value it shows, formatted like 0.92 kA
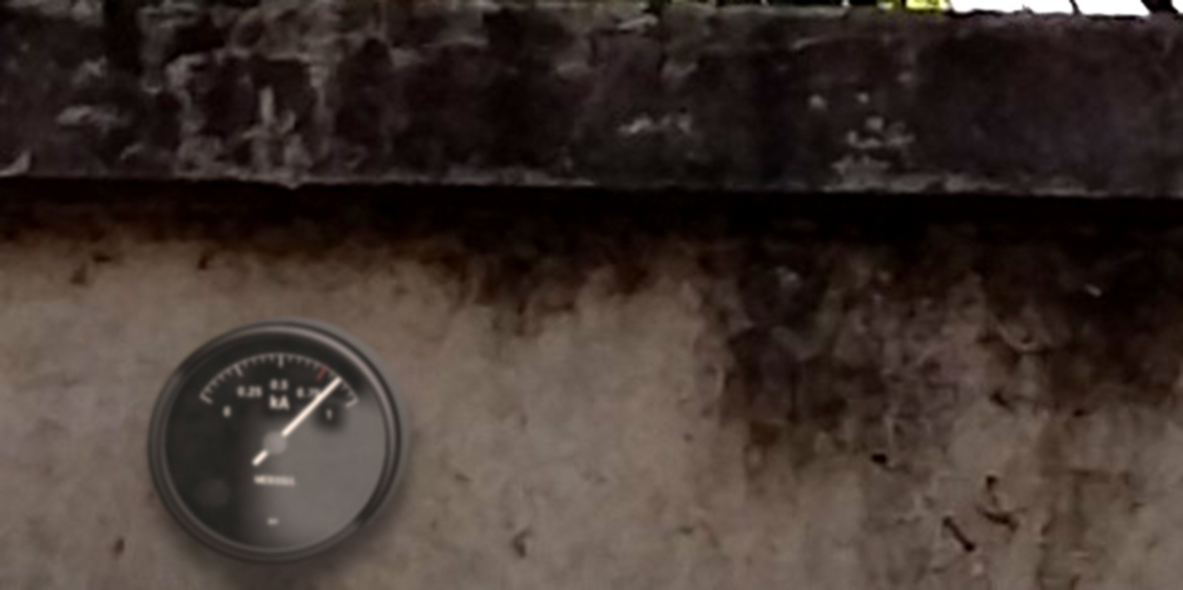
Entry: 0.85 kA
